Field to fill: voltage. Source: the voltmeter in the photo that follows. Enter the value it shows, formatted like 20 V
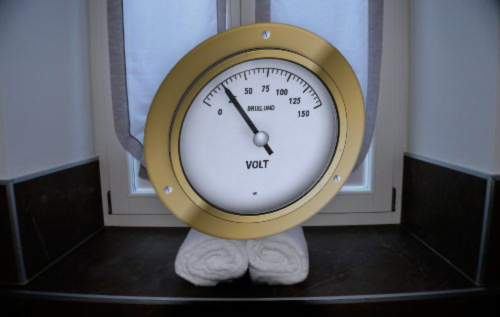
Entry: 25 V
